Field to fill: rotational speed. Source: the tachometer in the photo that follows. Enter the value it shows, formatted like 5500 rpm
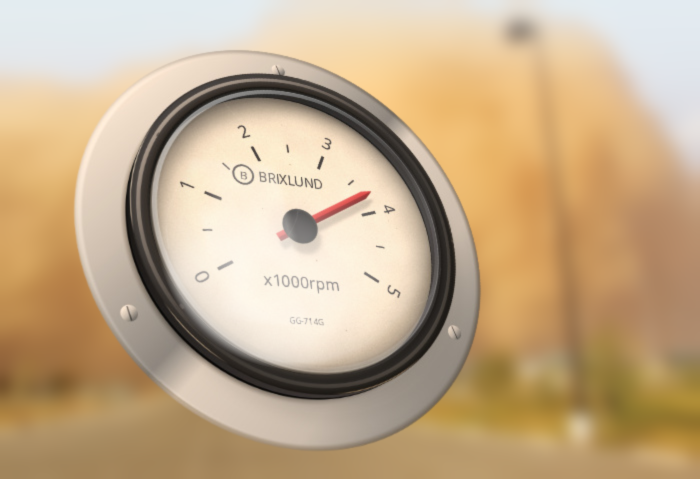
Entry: 3750 rpm
